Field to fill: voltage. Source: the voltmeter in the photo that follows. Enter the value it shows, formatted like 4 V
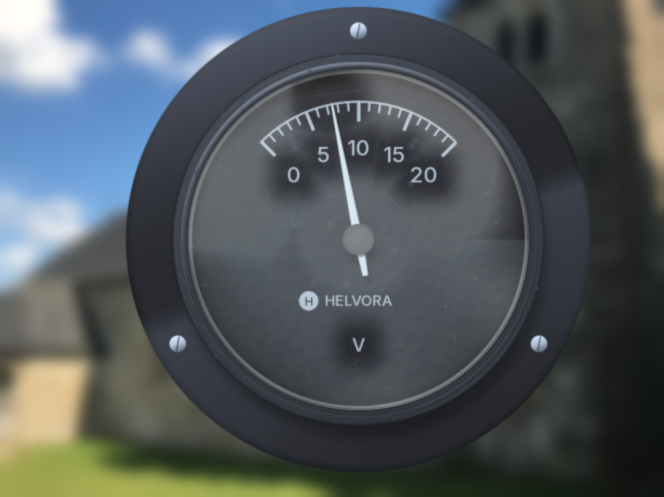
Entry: 7.5 V
